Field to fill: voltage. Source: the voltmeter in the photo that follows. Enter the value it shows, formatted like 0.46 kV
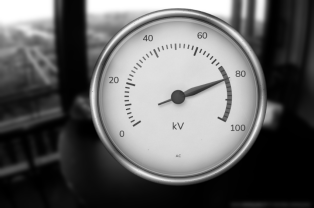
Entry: 80 kV
